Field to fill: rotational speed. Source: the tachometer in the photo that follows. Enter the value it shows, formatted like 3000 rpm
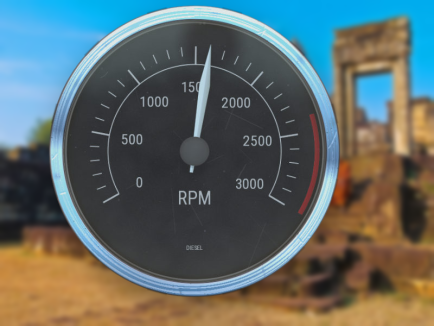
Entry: 1600 rpm
